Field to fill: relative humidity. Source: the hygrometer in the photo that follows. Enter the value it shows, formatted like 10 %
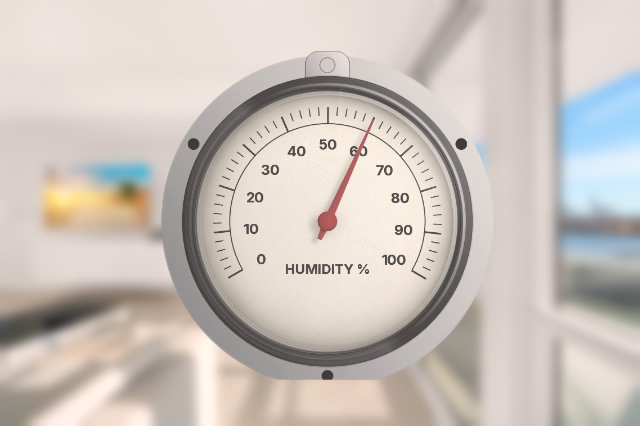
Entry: 60 %
